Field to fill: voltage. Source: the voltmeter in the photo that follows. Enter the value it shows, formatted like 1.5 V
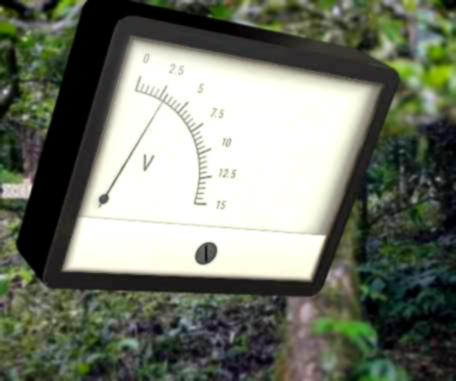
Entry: 2.5 V
